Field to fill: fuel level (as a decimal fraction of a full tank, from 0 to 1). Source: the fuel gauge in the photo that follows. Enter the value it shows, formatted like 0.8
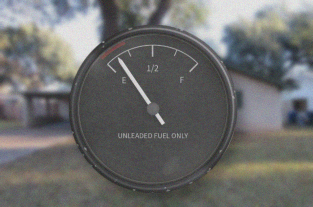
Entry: 0.125
